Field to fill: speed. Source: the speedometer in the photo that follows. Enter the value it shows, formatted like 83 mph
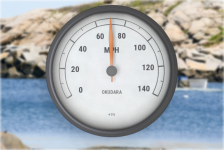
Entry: 70 mph
